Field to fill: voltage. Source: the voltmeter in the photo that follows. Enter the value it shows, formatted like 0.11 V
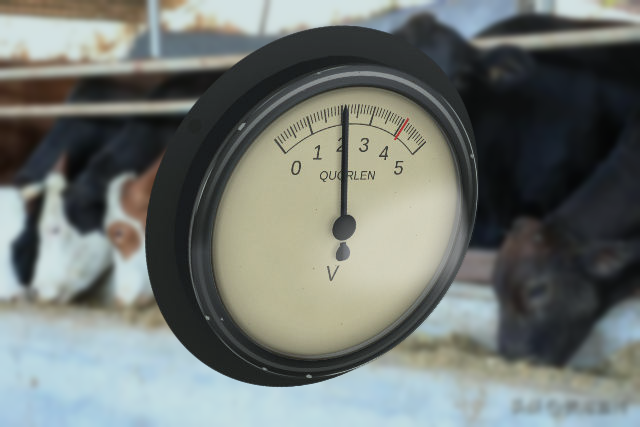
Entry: 2 V
